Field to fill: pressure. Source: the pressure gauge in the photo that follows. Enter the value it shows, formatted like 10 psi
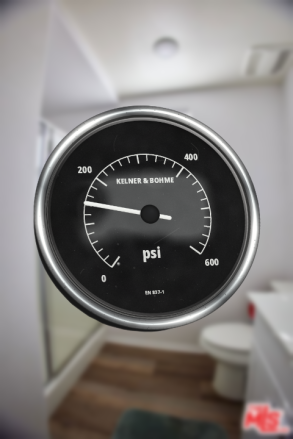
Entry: 140 psi
